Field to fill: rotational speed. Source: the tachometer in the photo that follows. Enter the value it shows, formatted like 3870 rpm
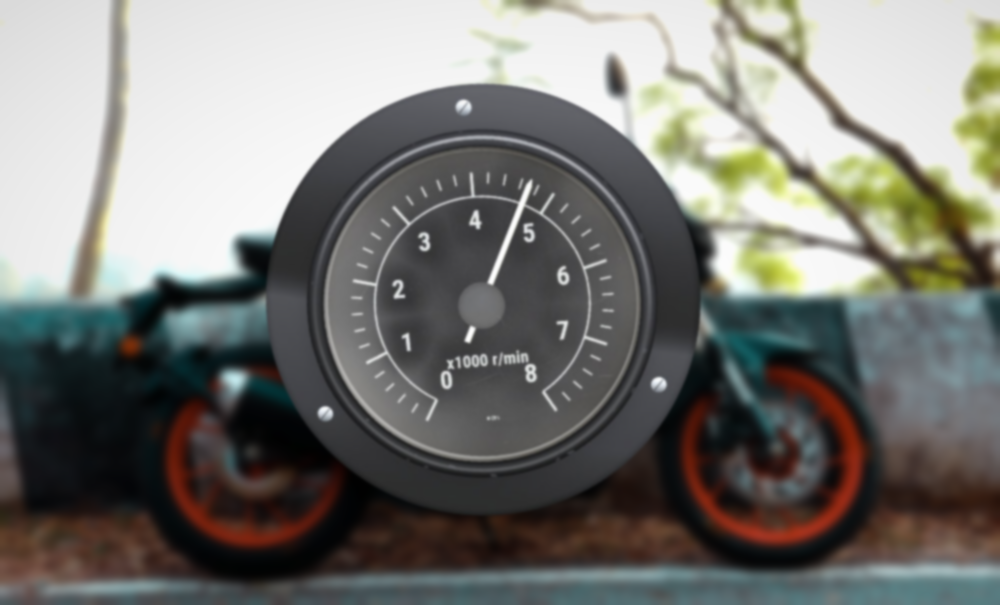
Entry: 4700 rpm
